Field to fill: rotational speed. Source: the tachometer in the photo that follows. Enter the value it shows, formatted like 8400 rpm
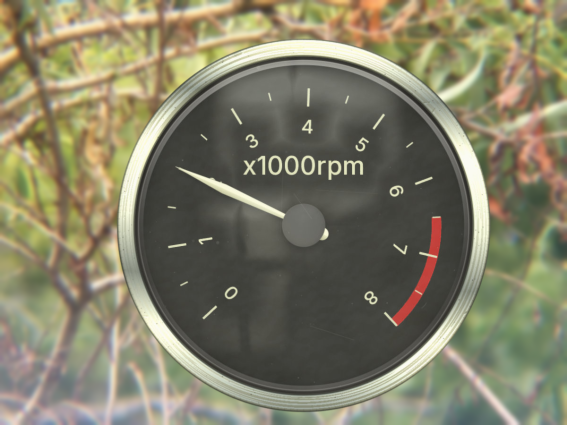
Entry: 2000 rpm
